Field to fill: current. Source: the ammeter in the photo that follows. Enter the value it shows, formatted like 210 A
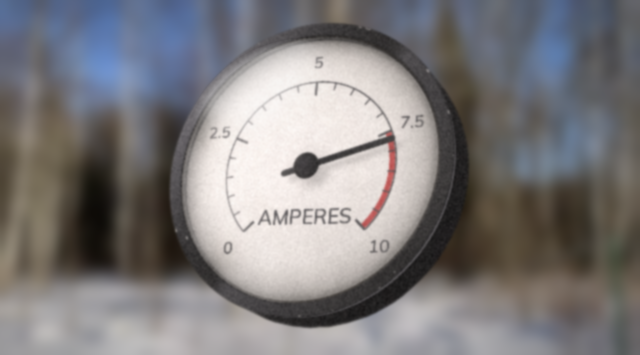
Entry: 7.75 A
